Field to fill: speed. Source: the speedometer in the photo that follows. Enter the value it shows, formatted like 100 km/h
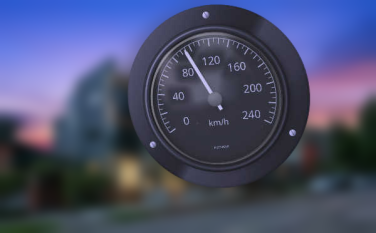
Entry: 95 km/h
